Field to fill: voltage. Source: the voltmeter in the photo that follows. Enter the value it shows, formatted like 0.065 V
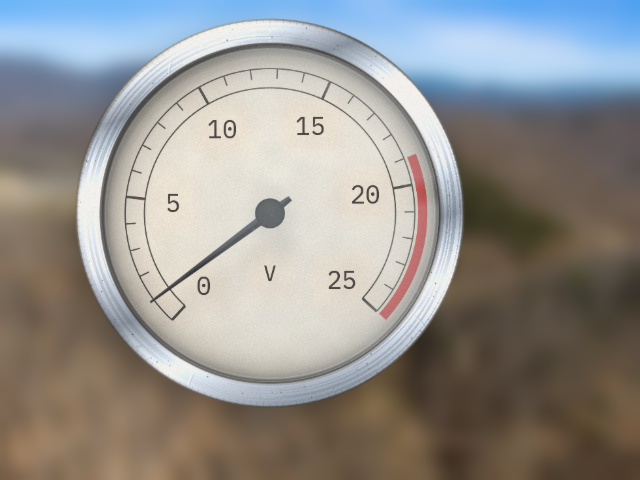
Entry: 1 V
